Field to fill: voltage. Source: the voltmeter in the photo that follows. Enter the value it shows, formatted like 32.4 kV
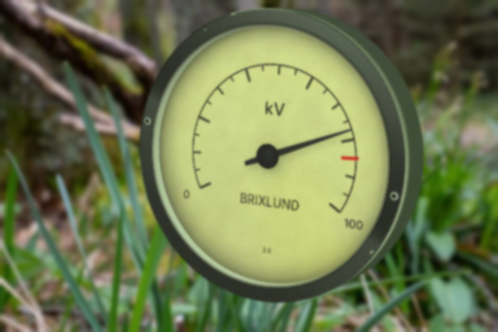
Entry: 77.5 kV
